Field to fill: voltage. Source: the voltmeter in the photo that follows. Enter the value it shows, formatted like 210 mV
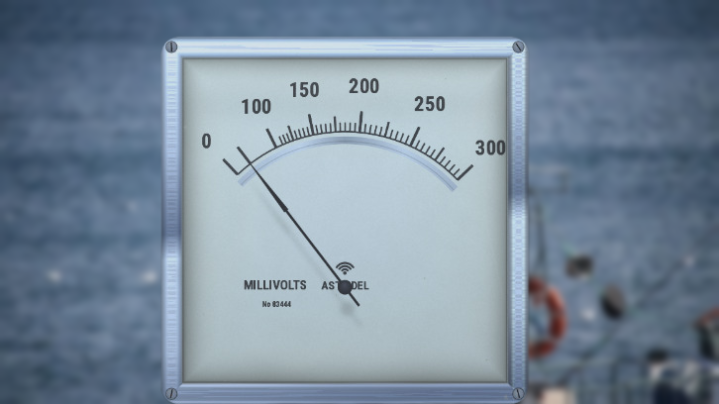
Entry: 50 mV
